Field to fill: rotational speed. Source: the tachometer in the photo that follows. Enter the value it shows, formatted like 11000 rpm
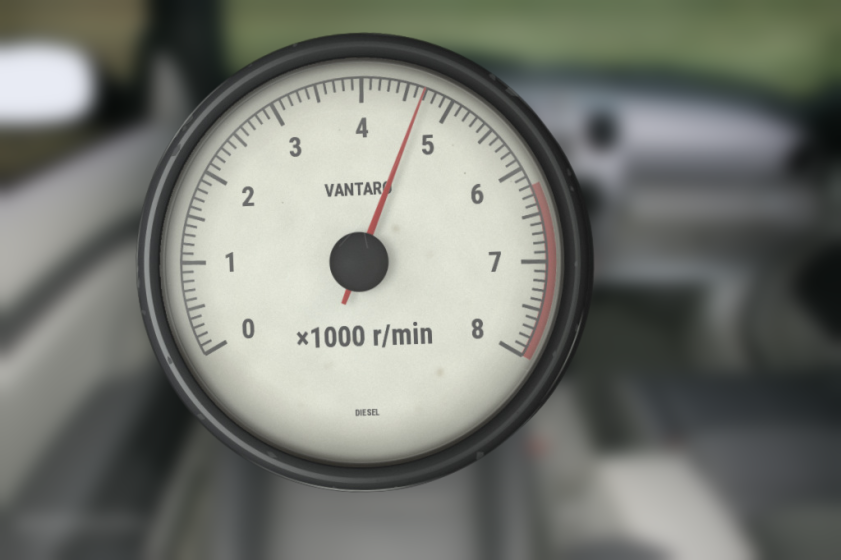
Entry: 4700 rpm
